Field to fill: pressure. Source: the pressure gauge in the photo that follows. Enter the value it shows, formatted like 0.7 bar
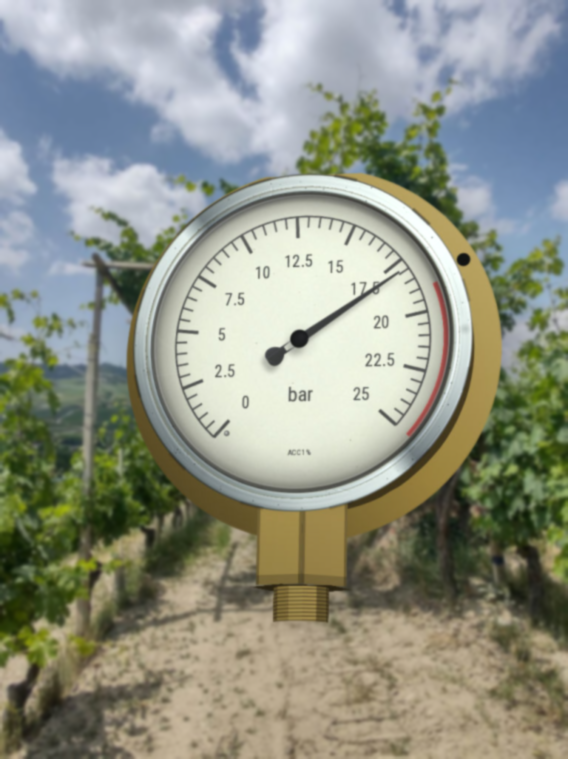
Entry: 18 bar
